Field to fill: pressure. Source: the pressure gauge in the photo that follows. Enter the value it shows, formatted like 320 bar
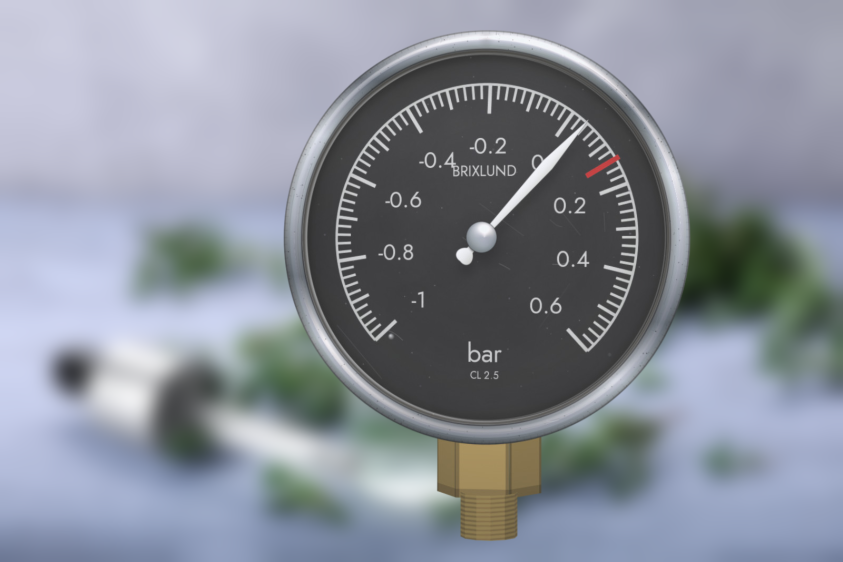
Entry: 0.04 bar
